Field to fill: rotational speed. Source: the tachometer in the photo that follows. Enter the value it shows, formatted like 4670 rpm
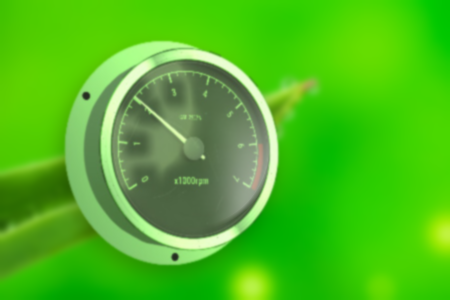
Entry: 2000 rpm
